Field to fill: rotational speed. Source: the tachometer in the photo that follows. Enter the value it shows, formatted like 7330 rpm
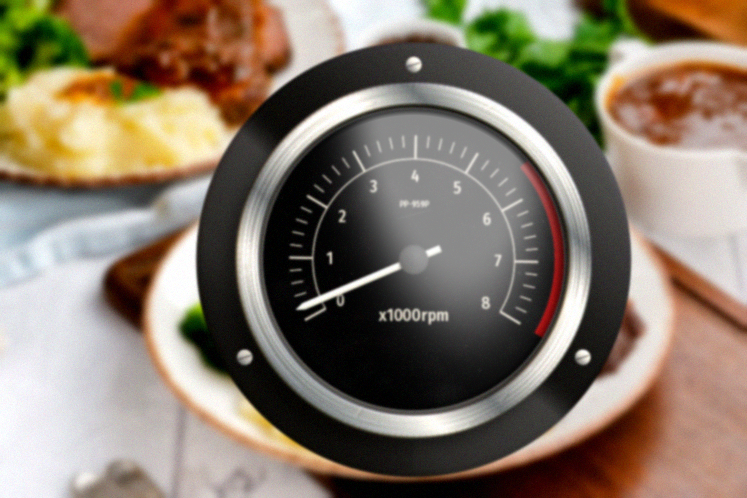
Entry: 200 rpm
